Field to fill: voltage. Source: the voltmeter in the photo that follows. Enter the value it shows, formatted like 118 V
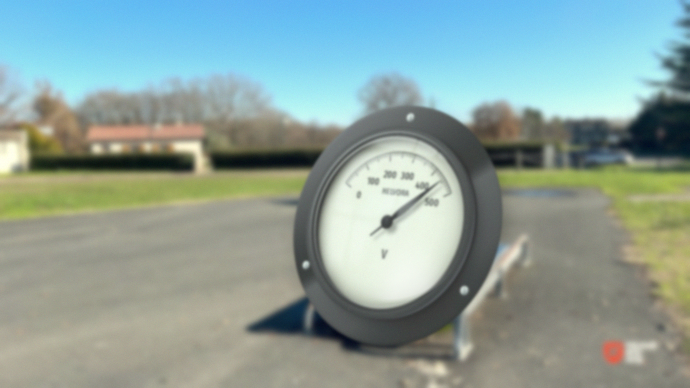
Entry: 450 V
